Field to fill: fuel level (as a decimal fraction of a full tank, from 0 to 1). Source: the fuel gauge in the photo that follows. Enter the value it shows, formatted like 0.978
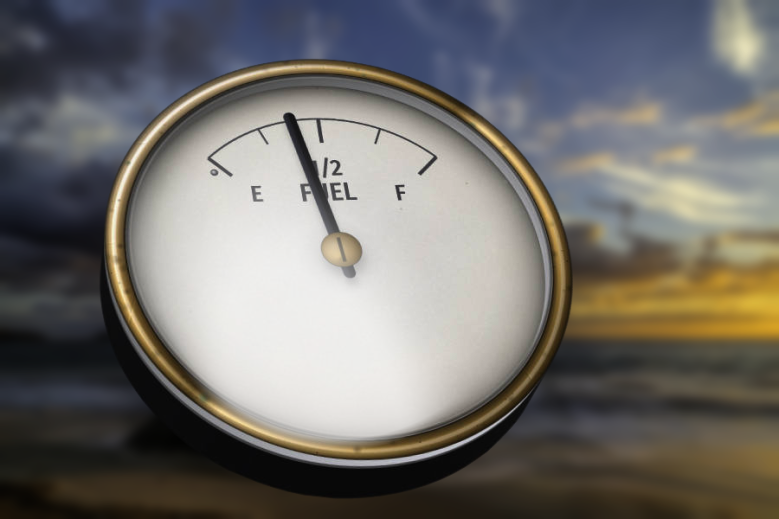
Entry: 0.375
